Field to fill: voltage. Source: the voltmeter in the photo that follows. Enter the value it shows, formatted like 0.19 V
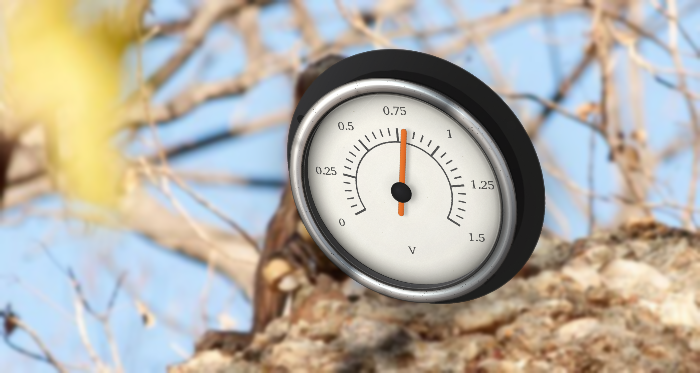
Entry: 0.8 V
